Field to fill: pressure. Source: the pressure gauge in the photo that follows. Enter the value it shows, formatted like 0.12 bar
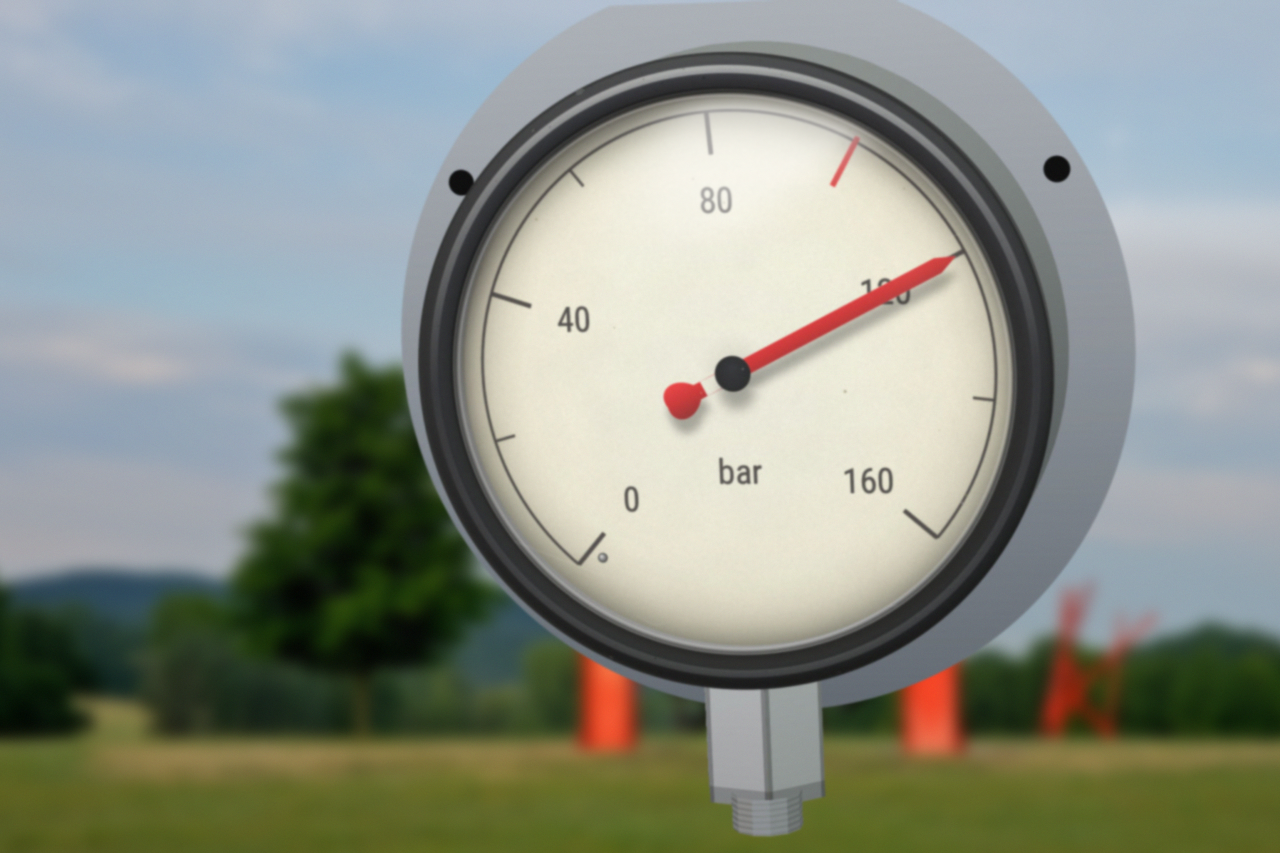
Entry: 120 bar
